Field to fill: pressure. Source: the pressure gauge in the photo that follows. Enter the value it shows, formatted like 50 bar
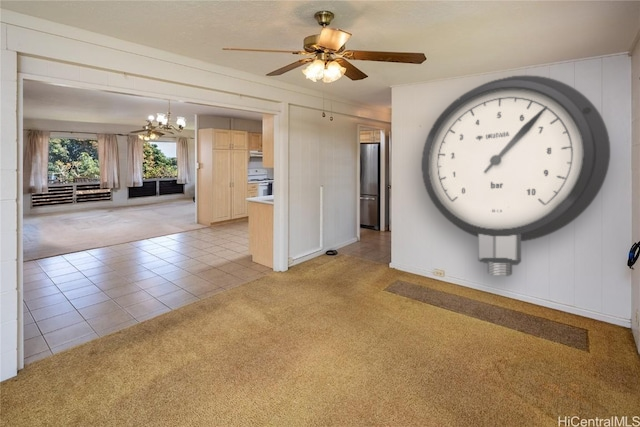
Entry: 6.5 bar
